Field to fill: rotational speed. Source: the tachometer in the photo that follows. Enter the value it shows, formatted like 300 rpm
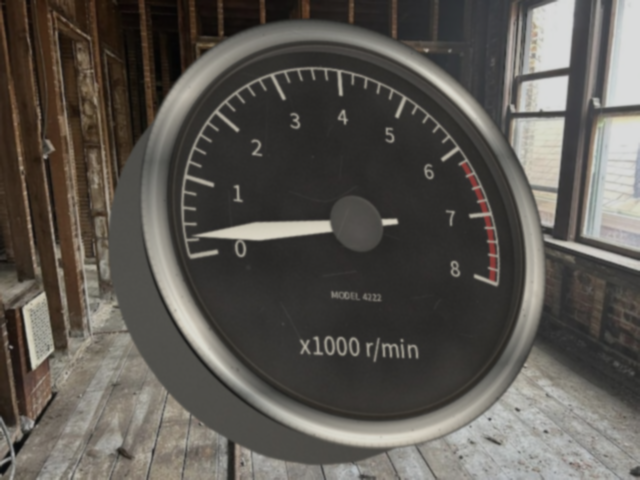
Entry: 200 rpm
